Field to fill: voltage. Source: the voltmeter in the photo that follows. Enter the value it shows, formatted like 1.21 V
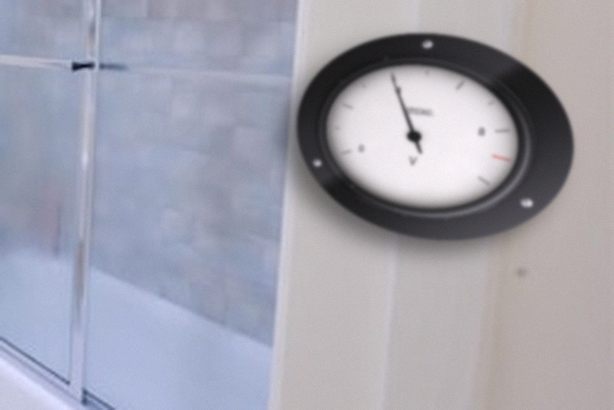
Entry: 4 V
